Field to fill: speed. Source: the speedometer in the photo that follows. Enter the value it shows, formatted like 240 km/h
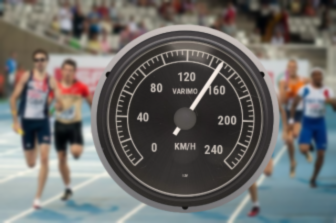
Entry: 148 km/h
